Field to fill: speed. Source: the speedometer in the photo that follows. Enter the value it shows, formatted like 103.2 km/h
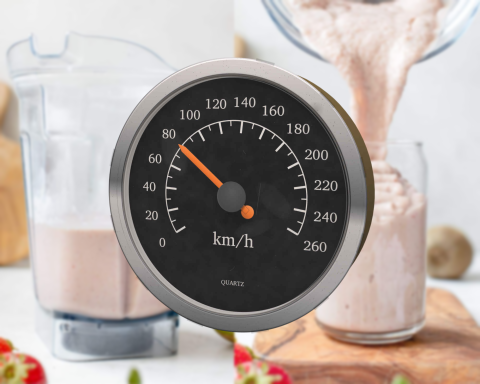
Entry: 80 km/h
